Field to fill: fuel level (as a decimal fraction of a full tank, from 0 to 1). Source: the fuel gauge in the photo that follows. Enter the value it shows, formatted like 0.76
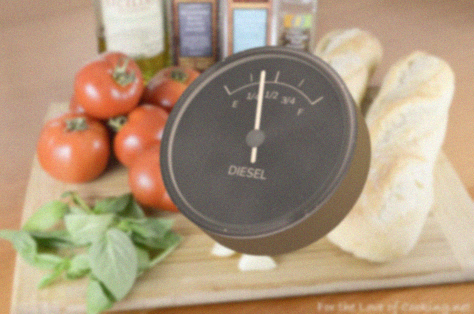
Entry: 0.375
